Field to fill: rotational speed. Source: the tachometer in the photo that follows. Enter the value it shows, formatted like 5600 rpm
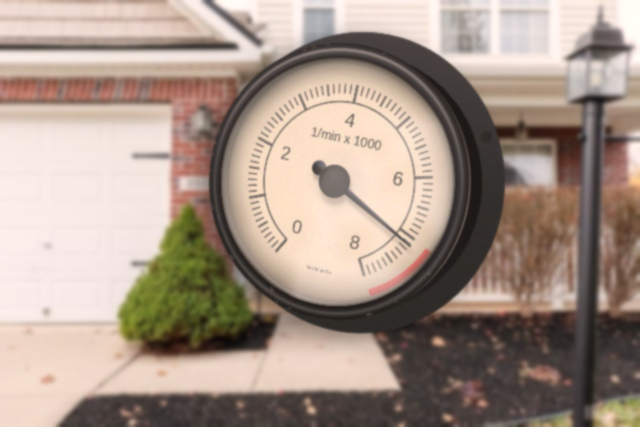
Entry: 7100 rpm
